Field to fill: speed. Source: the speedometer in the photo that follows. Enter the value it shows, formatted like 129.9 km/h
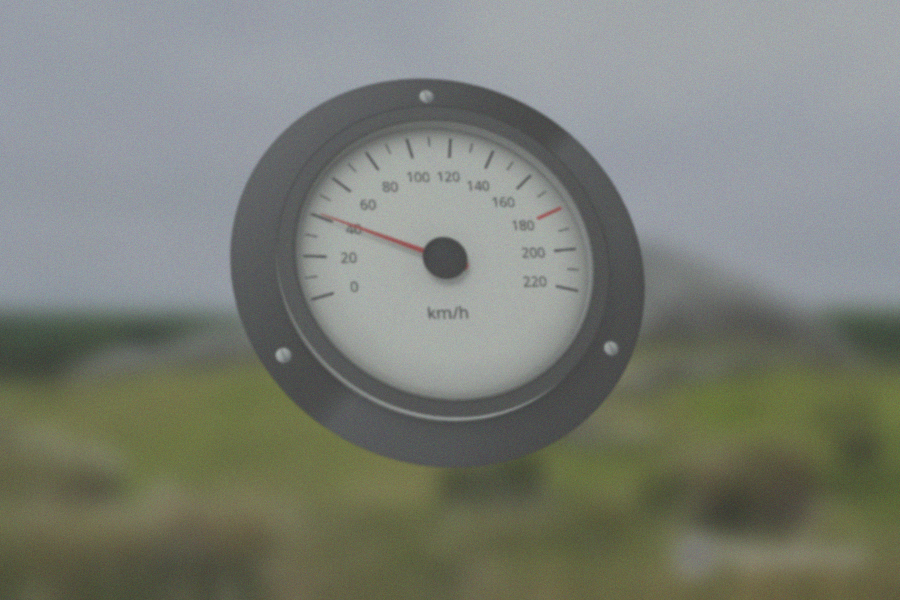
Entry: 40 km/h
